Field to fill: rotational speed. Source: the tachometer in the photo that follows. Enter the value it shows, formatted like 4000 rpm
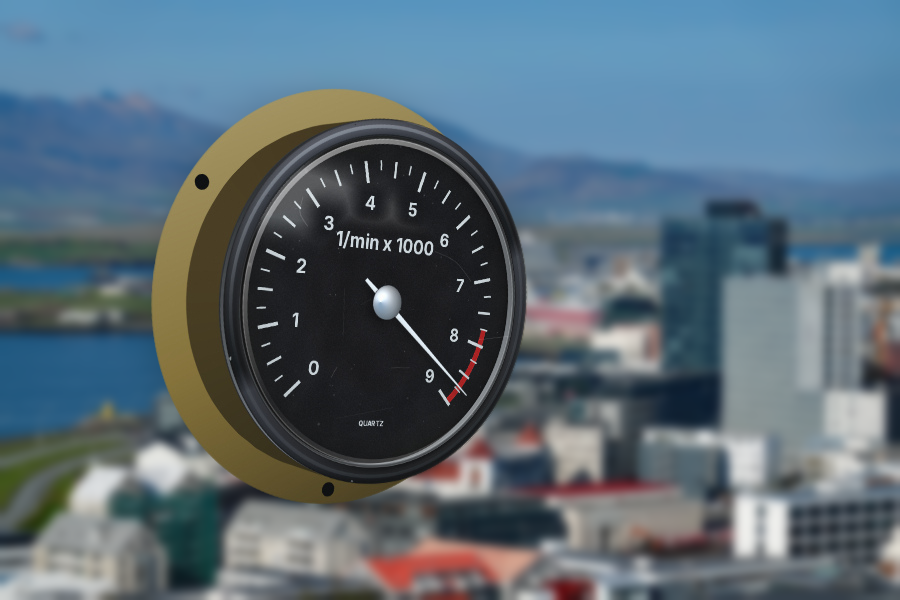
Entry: 8750 rpm
